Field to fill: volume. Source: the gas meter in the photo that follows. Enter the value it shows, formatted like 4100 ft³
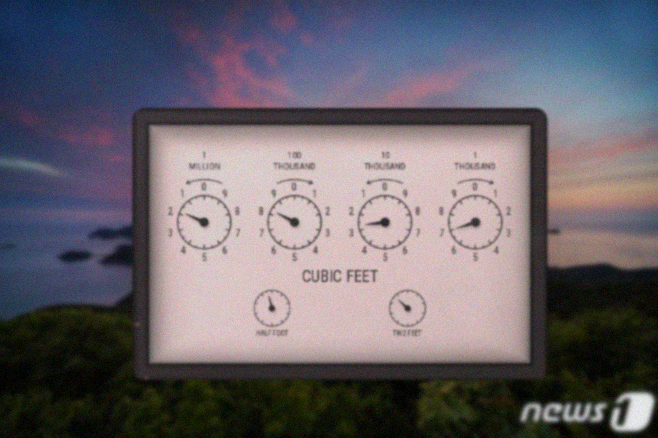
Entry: 182700 ft³
